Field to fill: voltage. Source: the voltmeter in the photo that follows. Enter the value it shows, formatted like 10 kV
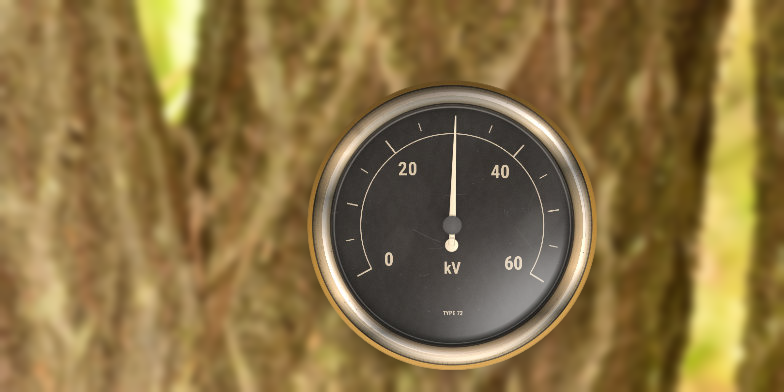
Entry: 30 kV
